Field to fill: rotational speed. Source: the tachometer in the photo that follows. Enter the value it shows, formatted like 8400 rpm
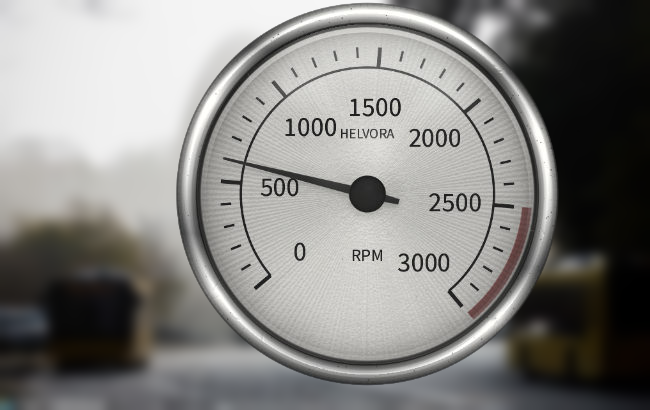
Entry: 600 rpm
